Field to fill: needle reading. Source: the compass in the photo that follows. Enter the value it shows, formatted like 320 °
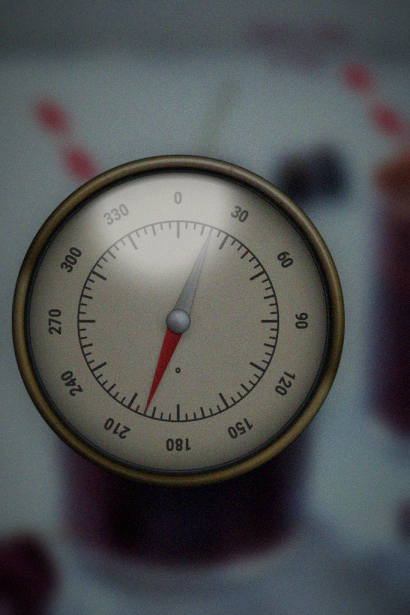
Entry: 200 °
